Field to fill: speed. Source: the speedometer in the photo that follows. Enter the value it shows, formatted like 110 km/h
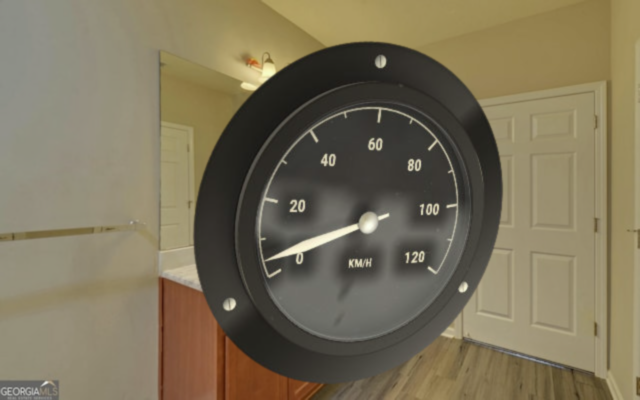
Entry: 5 km/h
